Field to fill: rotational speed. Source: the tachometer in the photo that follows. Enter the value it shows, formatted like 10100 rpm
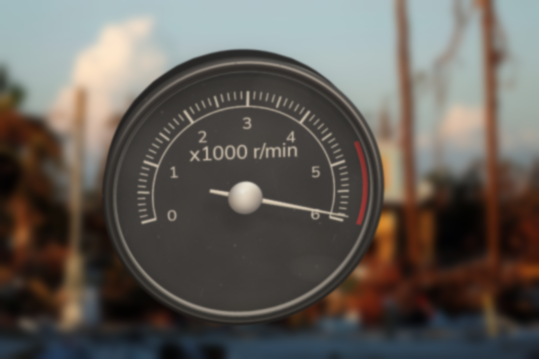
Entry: 5900 rpm
